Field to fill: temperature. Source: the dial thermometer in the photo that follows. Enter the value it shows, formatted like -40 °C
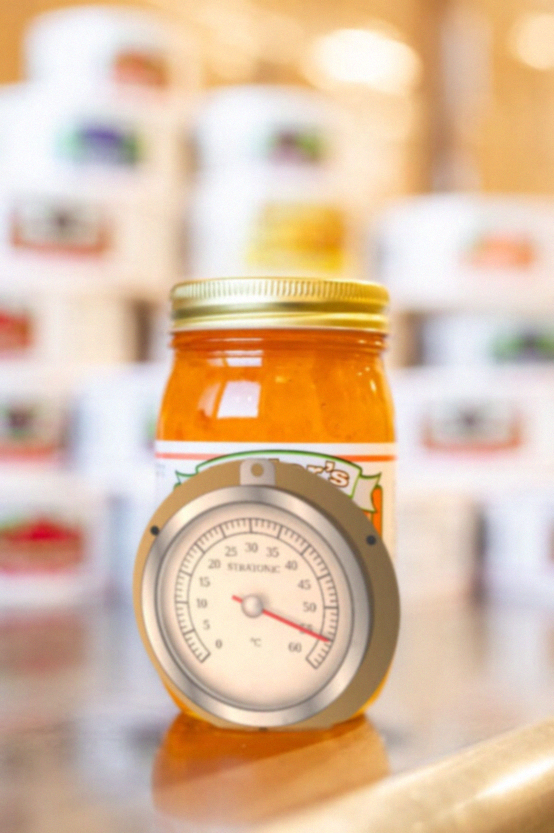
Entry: 55 °C
